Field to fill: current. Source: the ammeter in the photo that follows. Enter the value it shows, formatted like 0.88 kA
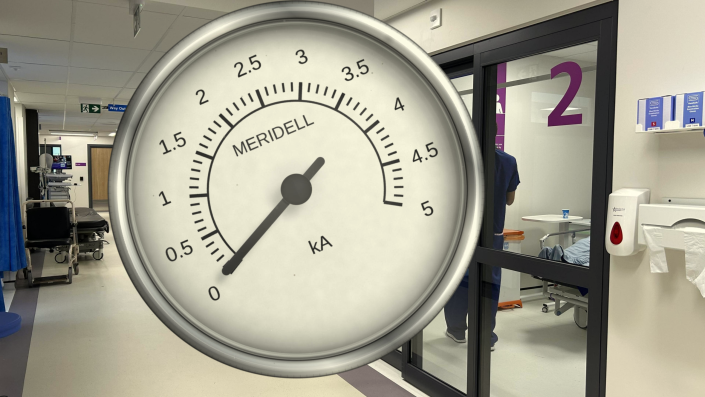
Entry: 0.05 kA
